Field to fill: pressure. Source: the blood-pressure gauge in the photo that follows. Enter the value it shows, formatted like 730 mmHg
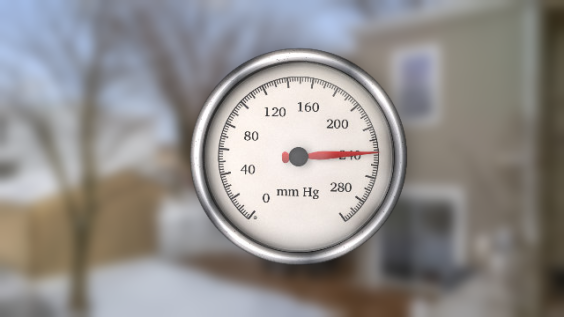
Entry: 240 mmHg
